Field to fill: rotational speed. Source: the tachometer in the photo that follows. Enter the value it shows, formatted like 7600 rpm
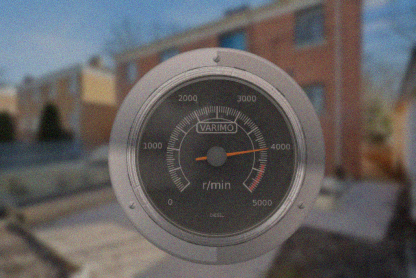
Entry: 4000 rpm
